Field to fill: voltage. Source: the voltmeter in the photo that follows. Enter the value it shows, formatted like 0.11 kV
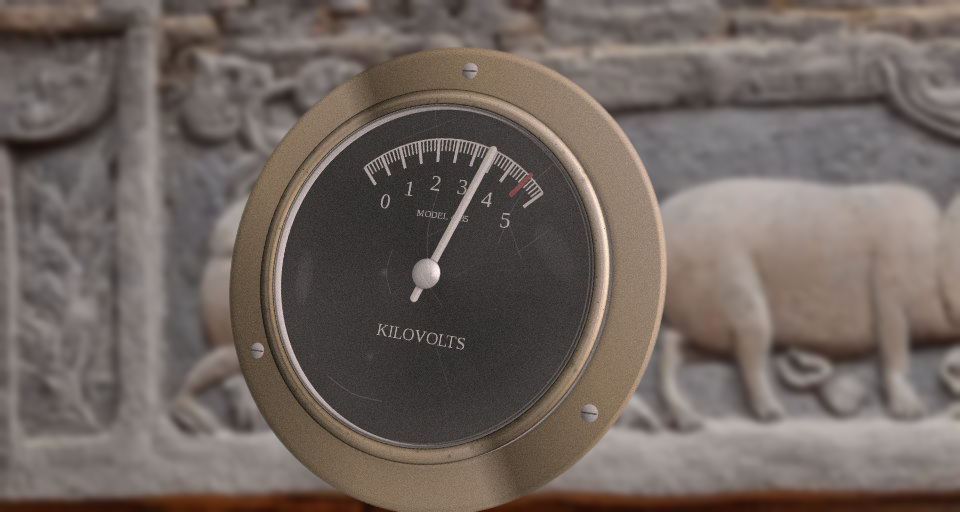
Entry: 3.5 kV
